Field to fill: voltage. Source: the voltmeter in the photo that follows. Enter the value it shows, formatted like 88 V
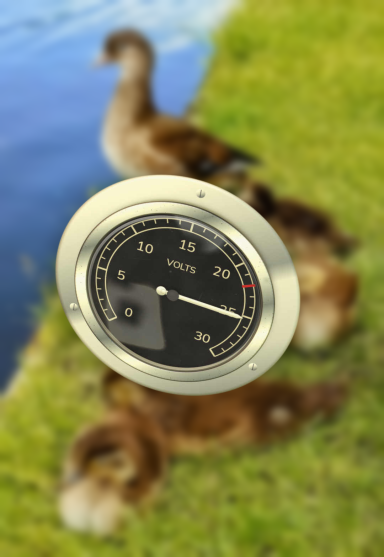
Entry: 25 V
